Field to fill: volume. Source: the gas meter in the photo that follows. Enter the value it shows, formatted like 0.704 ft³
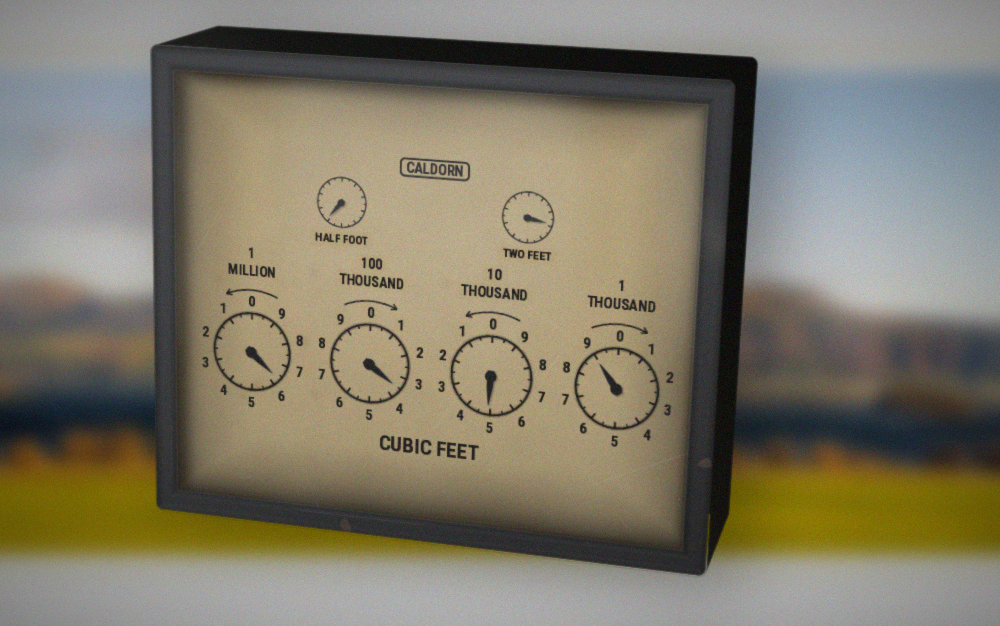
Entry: 634900 ft³
